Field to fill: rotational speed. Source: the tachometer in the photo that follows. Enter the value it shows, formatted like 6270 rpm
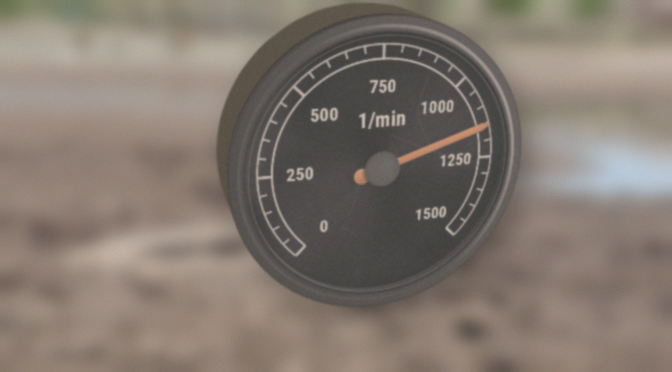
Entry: 1150 rpm
